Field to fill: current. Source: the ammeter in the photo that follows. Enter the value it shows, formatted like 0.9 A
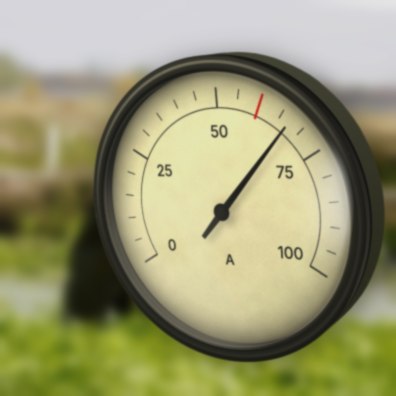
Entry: 67.5 A
